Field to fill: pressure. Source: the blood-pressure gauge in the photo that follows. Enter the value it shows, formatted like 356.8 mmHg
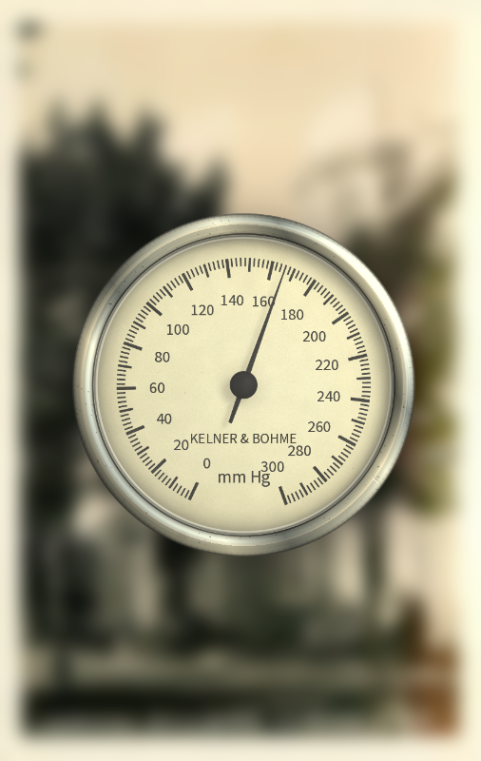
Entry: 166 mmHg
